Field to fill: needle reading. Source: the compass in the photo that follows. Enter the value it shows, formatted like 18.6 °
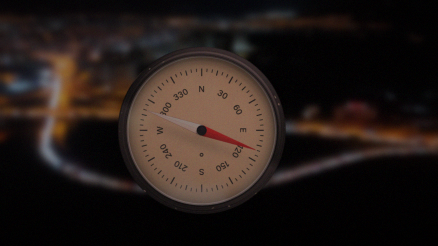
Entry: 110 °
